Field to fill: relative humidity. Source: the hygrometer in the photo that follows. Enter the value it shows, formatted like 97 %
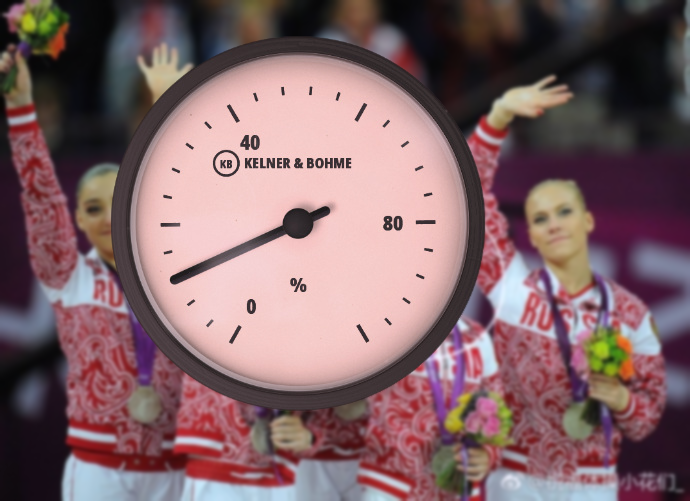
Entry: 12 %
